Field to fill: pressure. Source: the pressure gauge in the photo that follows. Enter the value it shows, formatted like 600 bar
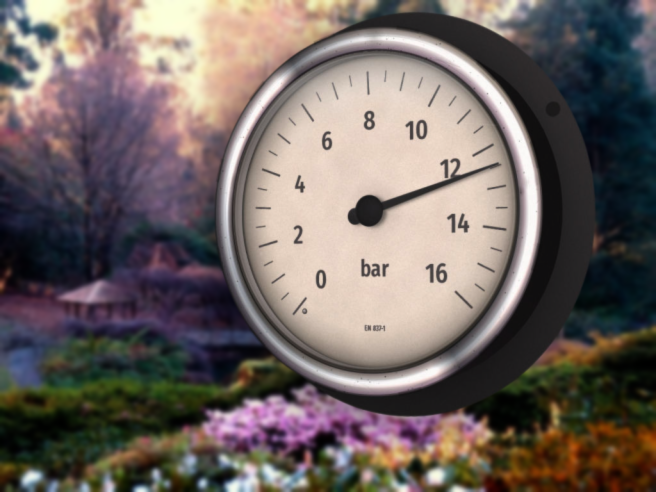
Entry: 12.5 bar
